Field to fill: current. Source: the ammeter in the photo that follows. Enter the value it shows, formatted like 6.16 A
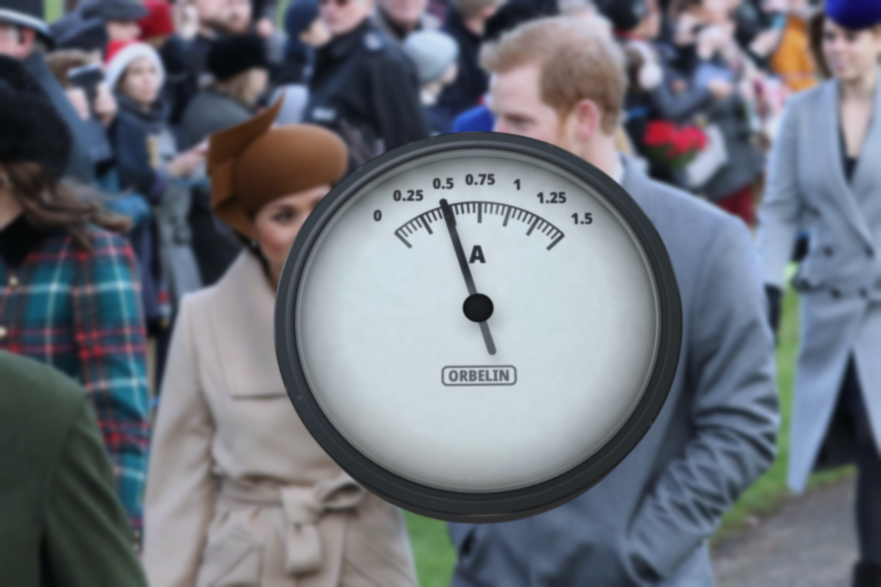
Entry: 0.45 A
